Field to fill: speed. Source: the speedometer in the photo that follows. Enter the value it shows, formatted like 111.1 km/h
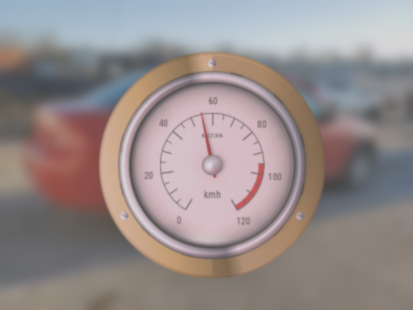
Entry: 55 km/h
